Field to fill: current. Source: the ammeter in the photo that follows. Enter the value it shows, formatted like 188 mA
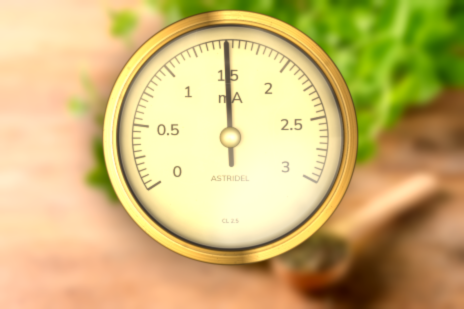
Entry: 1.5 mA
